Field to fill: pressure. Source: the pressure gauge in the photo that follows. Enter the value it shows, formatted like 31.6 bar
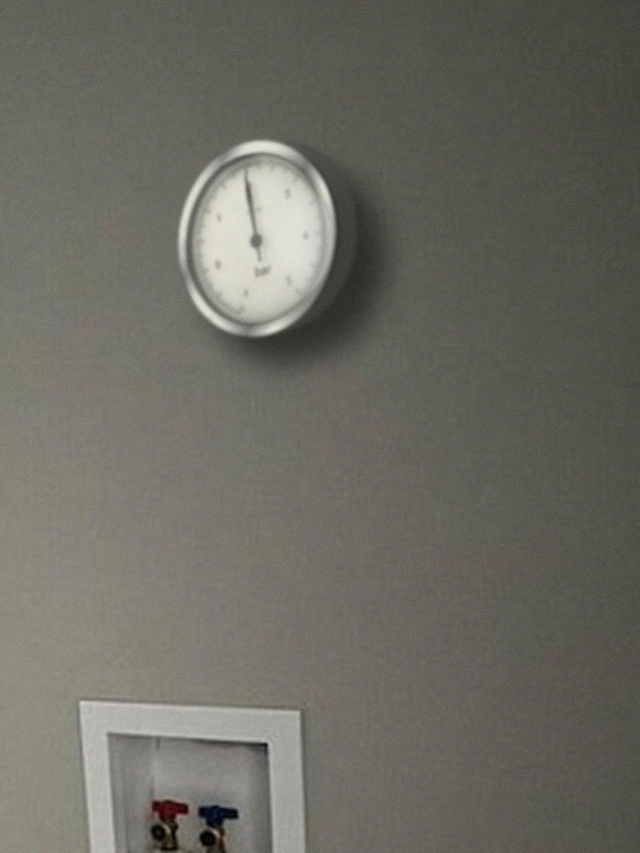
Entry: 2 bar
